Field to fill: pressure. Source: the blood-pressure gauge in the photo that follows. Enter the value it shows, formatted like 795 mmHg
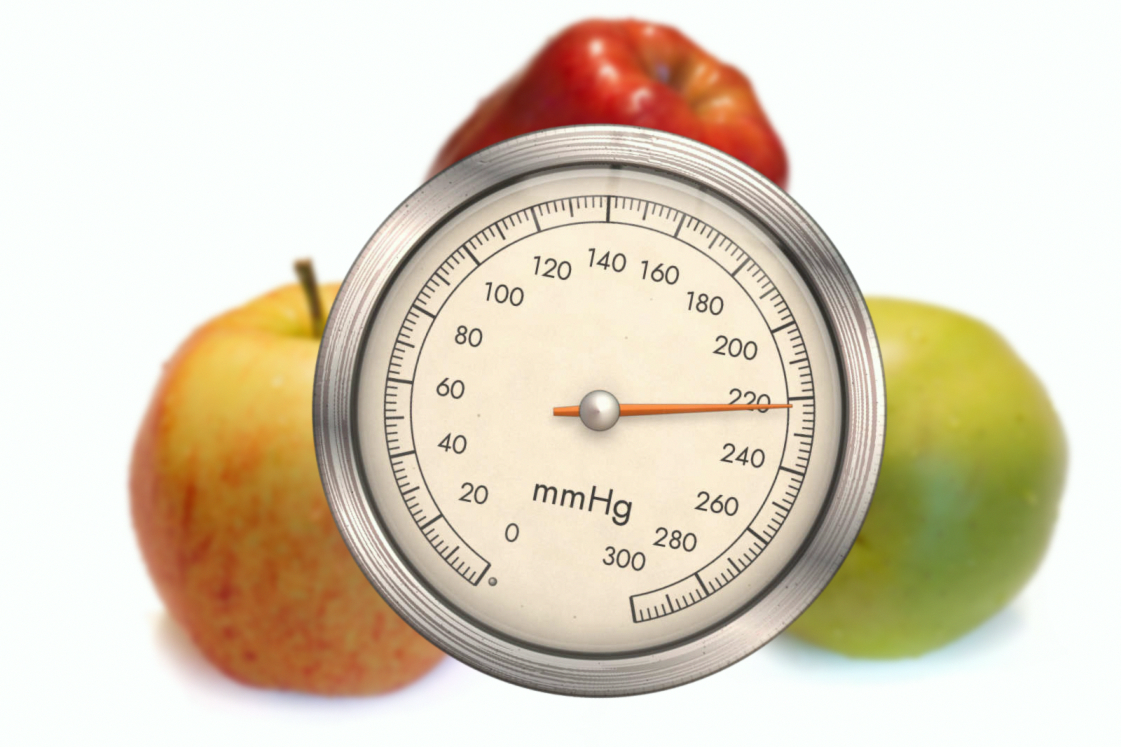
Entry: 222 mmHg
